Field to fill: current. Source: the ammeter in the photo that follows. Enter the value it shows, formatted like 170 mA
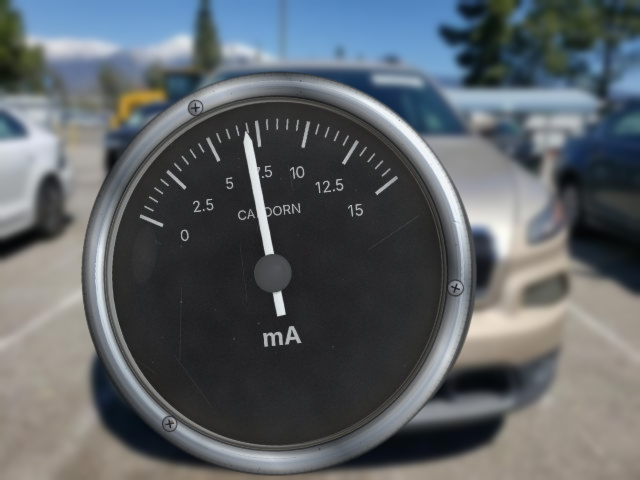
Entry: 7 mA
